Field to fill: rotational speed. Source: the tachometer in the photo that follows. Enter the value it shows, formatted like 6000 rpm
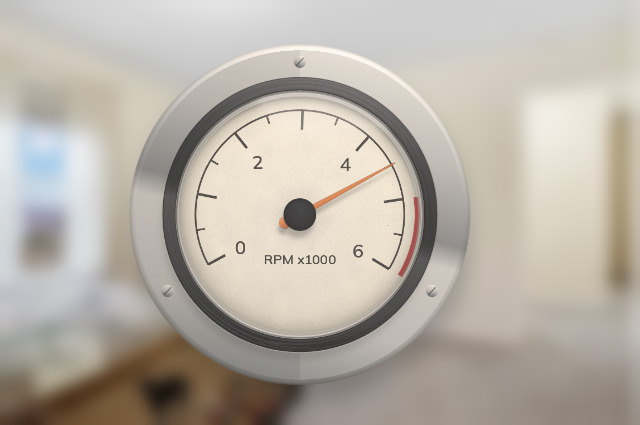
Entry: 4500 rpm
